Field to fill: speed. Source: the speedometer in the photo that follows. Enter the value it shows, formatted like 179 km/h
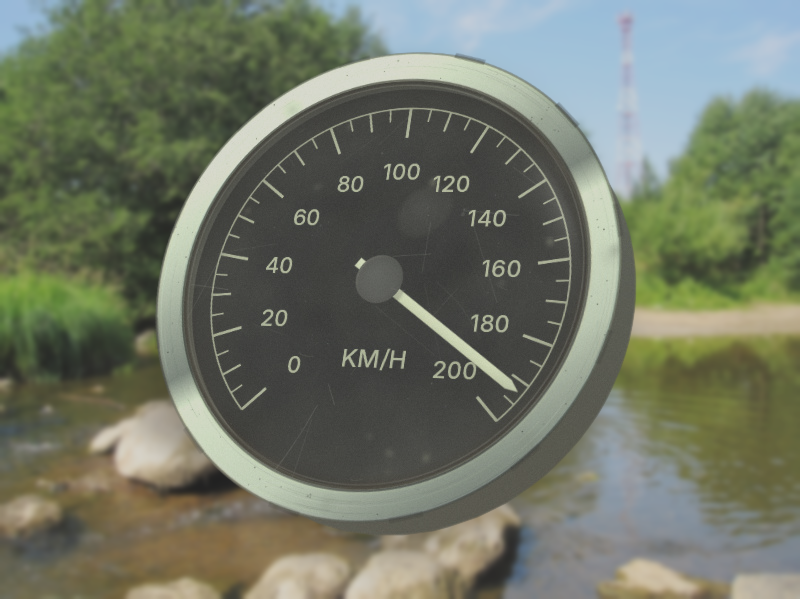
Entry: 192.5 km/h
